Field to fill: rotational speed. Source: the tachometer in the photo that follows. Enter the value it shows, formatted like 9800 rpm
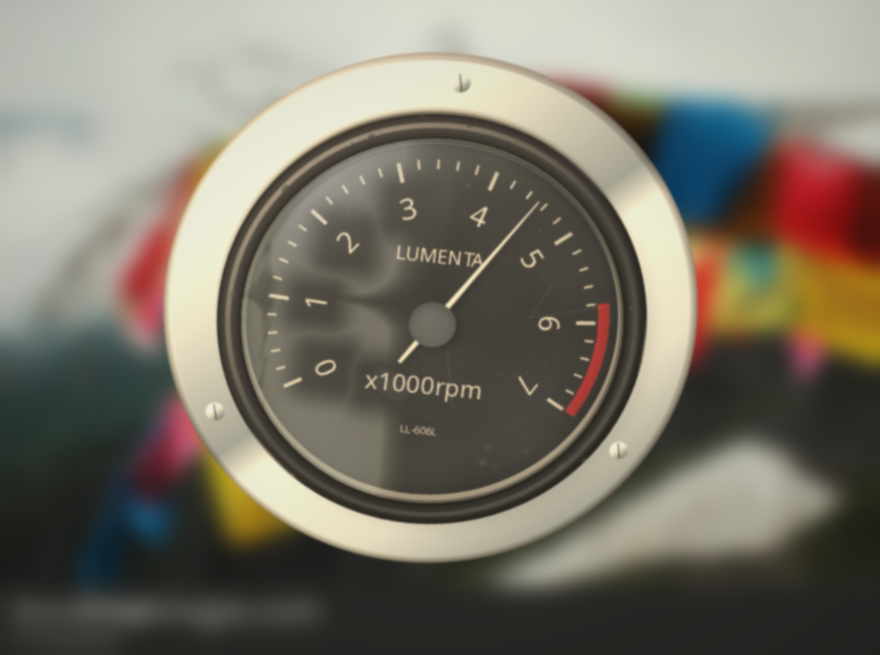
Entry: 4500 rpm
